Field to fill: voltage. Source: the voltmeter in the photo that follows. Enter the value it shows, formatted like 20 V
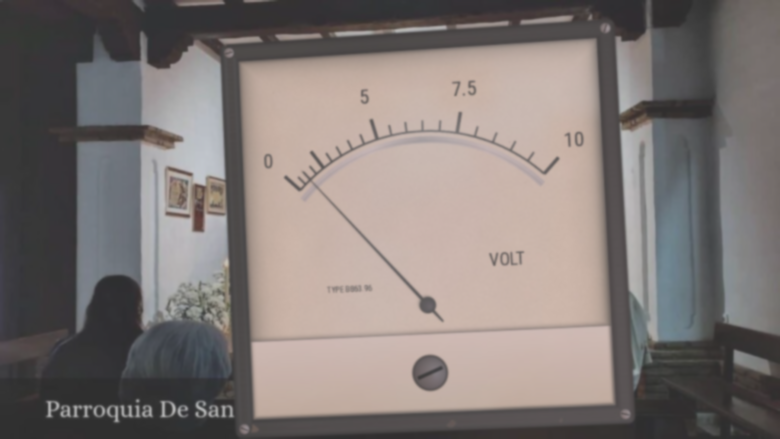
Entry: 1.5 V
